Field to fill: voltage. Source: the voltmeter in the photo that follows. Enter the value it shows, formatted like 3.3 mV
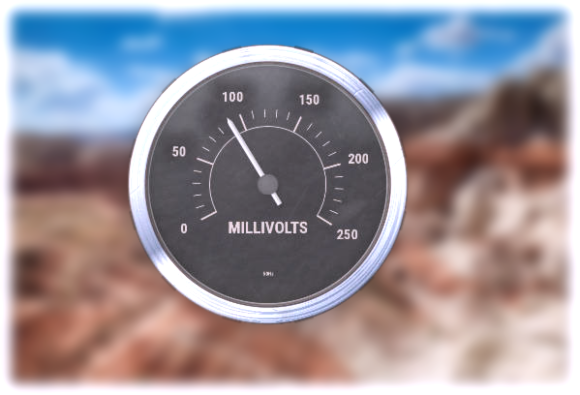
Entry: 90 mV
